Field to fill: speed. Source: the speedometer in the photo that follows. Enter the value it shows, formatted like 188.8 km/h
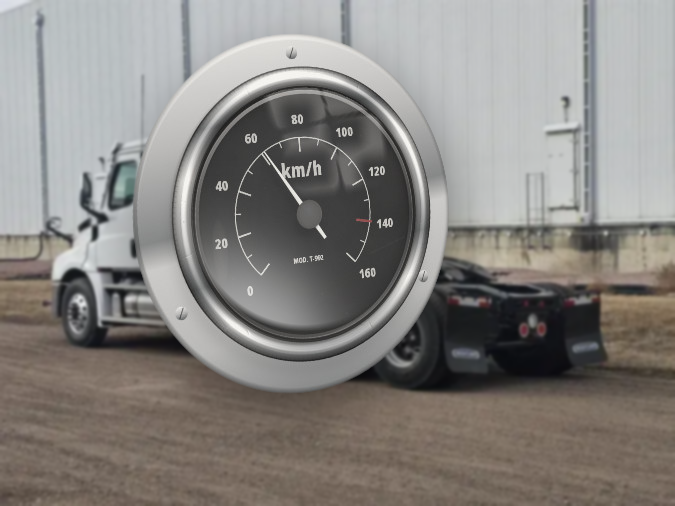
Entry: 60 km/h
